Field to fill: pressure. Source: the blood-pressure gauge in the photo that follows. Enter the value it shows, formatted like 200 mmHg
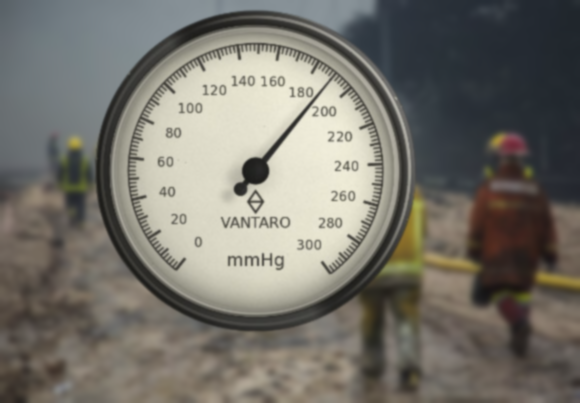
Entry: 190 mmHg
